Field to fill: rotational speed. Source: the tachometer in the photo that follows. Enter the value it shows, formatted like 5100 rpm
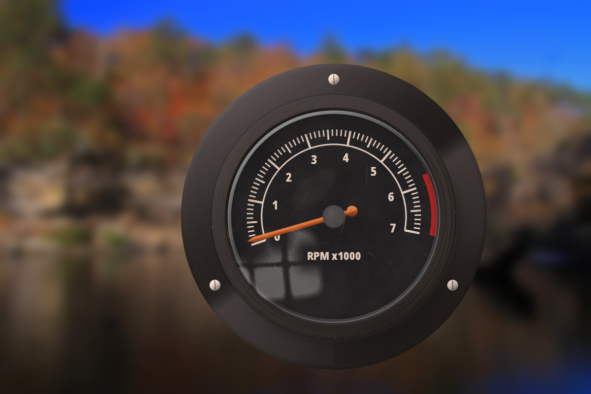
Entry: 100 rpm
